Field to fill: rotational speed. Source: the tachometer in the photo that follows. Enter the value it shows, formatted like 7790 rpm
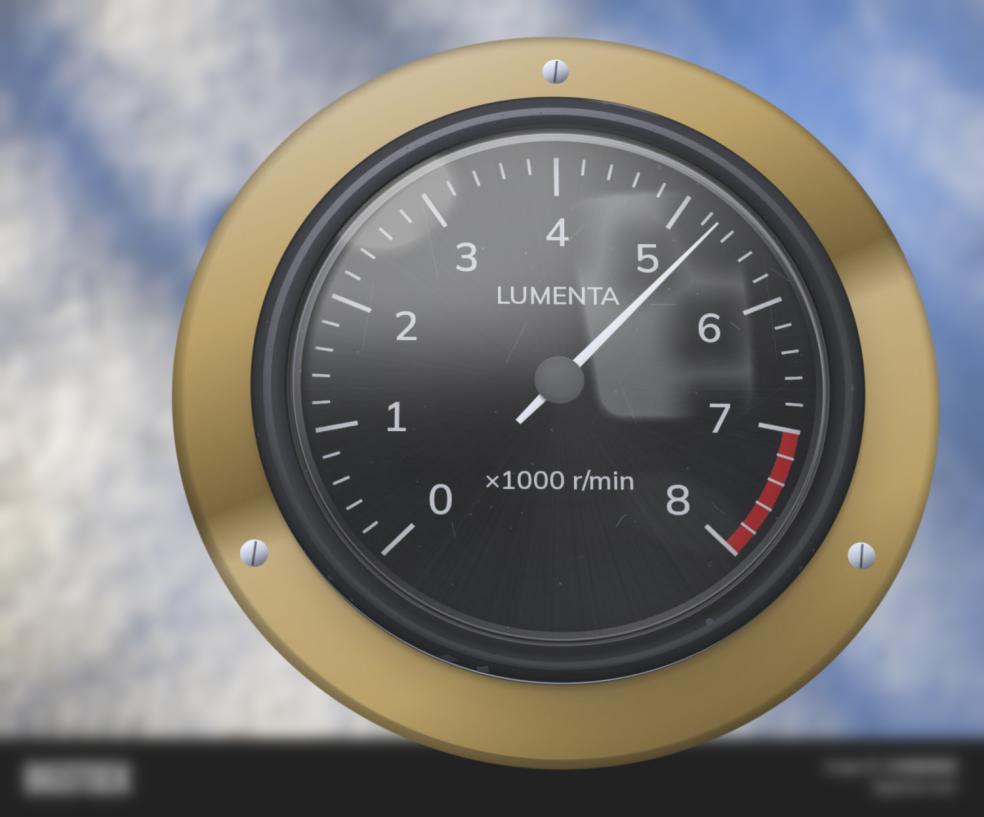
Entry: 5300 rpm
